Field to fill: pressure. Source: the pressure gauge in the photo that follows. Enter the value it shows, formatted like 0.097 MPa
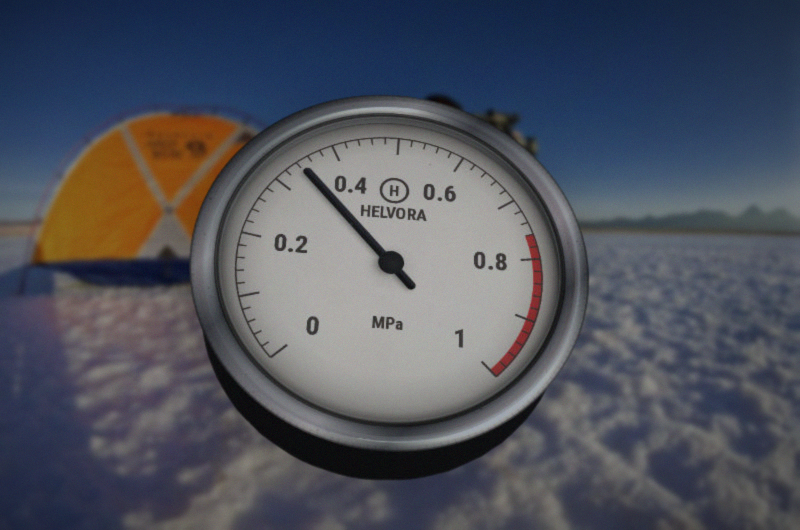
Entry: 0.34 MPa
